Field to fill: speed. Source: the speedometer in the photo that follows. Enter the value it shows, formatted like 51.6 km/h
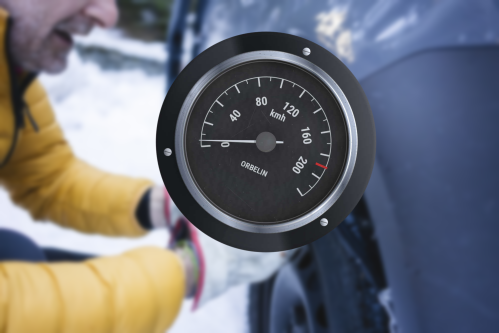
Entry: 5 km/h
